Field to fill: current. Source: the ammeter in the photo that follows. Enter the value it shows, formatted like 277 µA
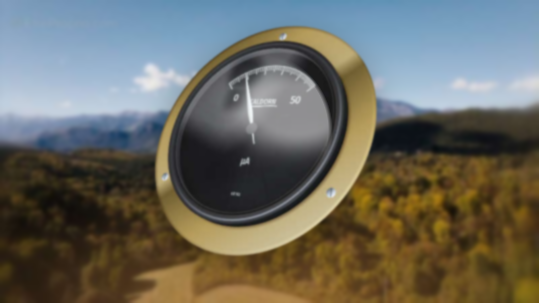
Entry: 10 µA
